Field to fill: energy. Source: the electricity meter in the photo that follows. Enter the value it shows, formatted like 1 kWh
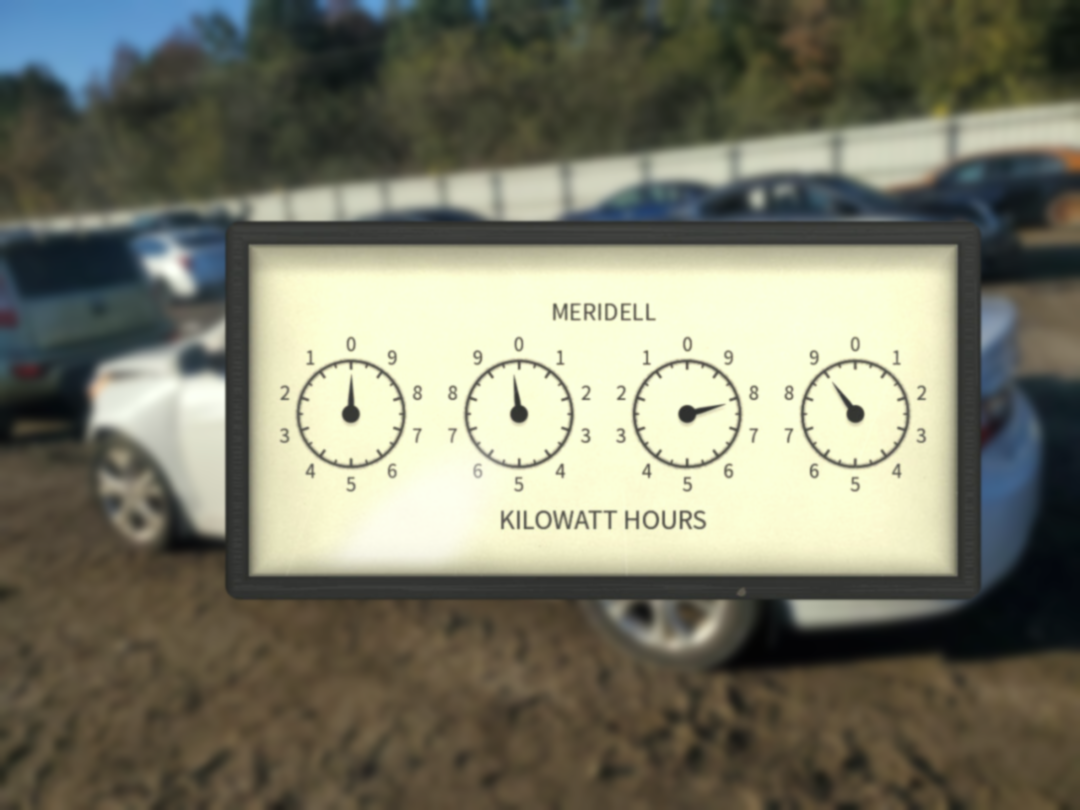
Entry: 9979 kWh
